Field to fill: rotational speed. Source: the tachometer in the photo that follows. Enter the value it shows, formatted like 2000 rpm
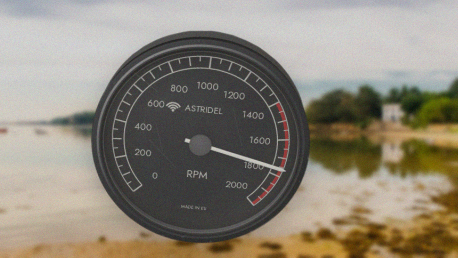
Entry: 1750 rpm
